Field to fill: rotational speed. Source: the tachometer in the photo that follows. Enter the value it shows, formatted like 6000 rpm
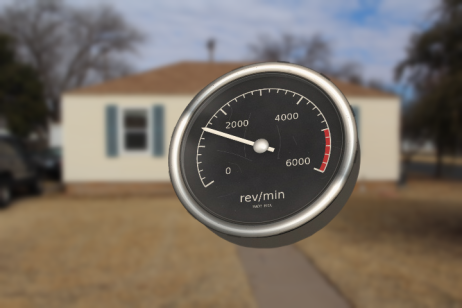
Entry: 1400 rpm
